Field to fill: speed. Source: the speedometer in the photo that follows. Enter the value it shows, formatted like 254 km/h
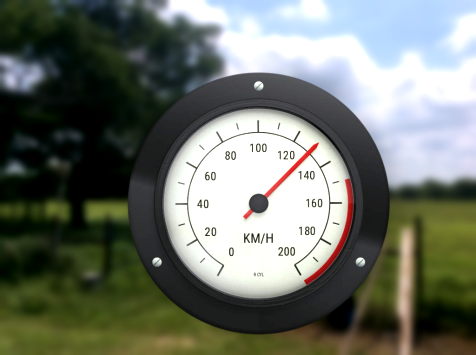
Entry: 130 km/h
